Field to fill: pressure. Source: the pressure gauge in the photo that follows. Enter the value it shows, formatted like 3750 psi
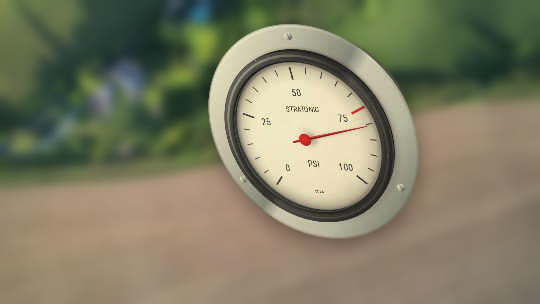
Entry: 80 psi
